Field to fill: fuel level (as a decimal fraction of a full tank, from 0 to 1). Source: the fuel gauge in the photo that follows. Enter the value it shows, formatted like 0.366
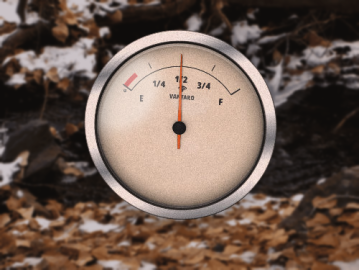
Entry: 0.5
